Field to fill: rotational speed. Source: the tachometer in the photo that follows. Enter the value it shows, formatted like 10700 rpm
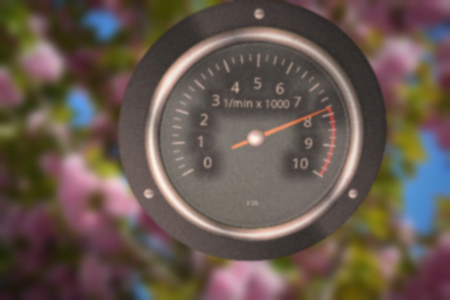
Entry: 7750 rpm
